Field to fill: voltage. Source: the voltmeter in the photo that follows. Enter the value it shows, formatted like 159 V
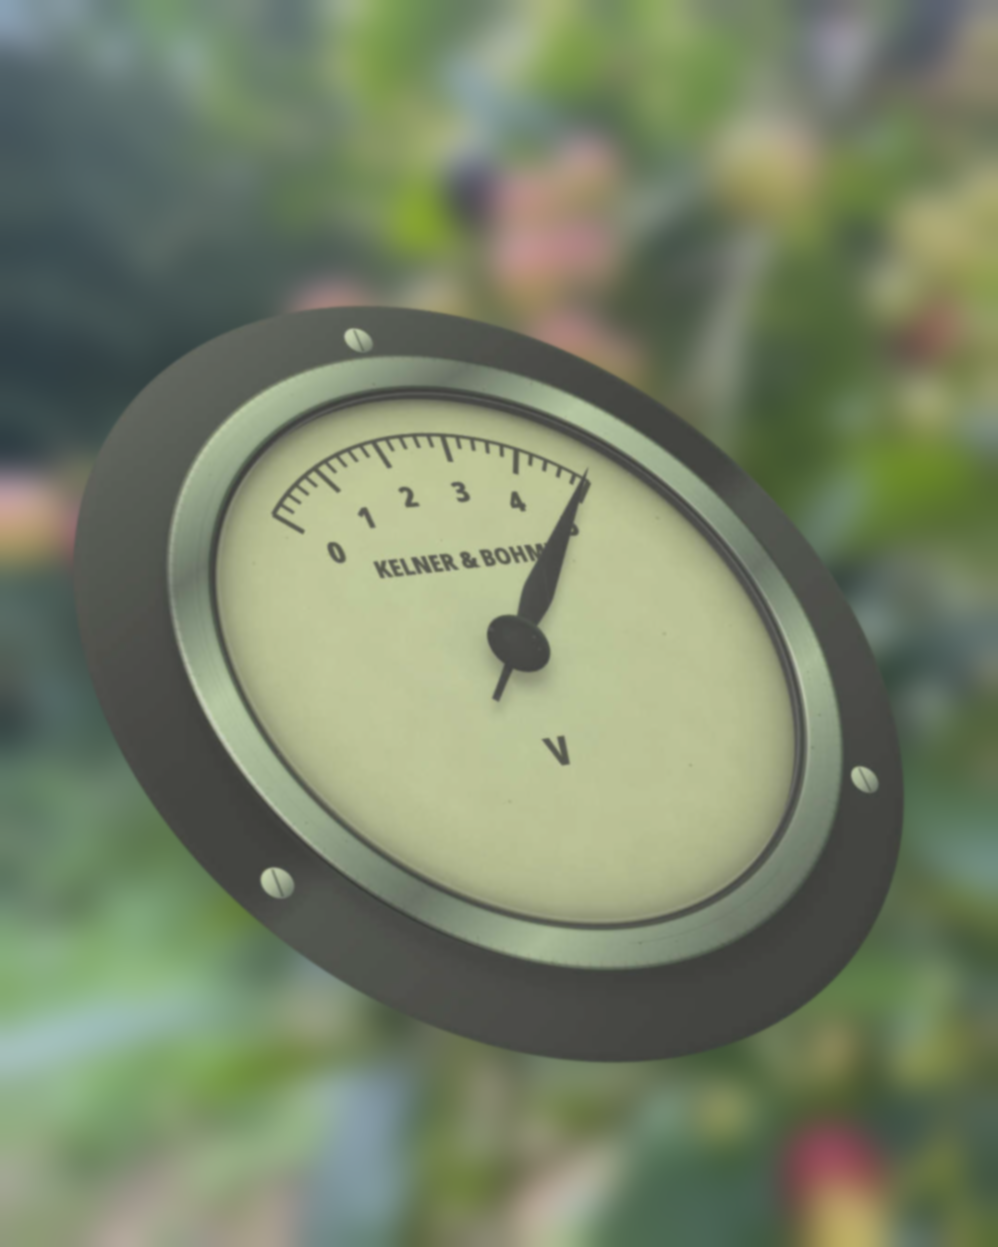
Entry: 4.9 V
